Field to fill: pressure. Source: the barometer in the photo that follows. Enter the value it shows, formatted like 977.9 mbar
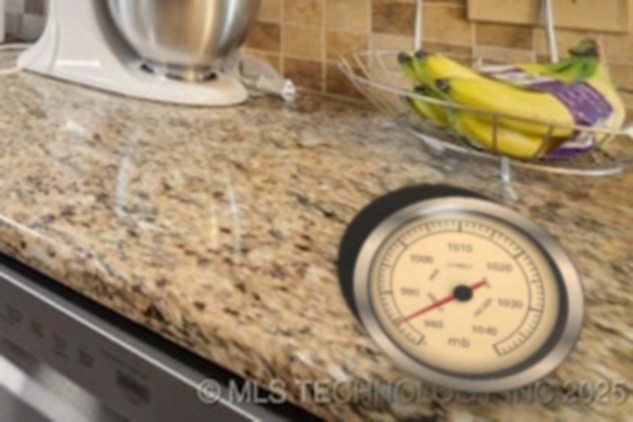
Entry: 985 mbar
